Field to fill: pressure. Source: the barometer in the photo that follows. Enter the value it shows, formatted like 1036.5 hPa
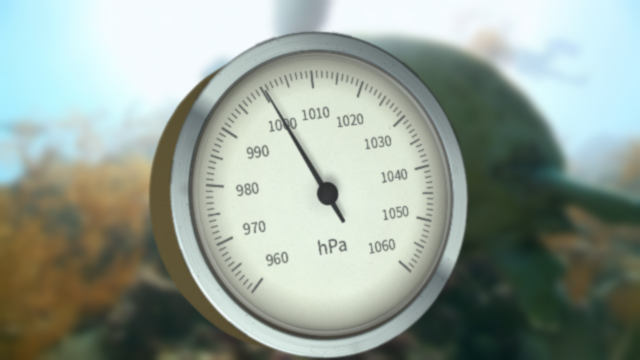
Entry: 1000 hPa
